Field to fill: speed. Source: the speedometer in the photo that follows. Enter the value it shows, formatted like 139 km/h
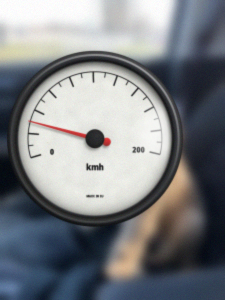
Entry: 30 km/h
